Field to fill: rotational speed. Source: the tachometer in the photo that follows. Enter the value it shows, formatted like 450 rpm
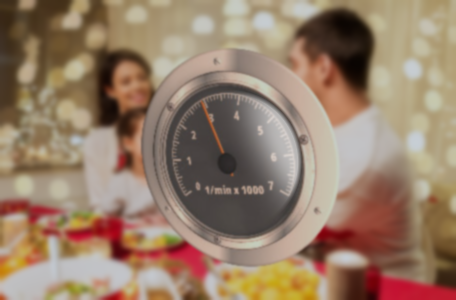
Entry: 3000 rpm
